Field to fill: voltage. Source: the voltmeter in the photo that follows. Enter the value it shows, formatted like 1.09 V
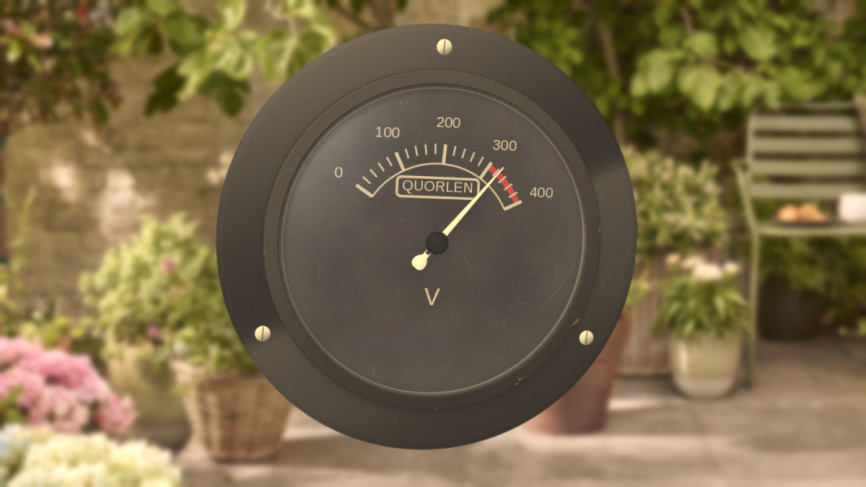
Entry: 320 V
